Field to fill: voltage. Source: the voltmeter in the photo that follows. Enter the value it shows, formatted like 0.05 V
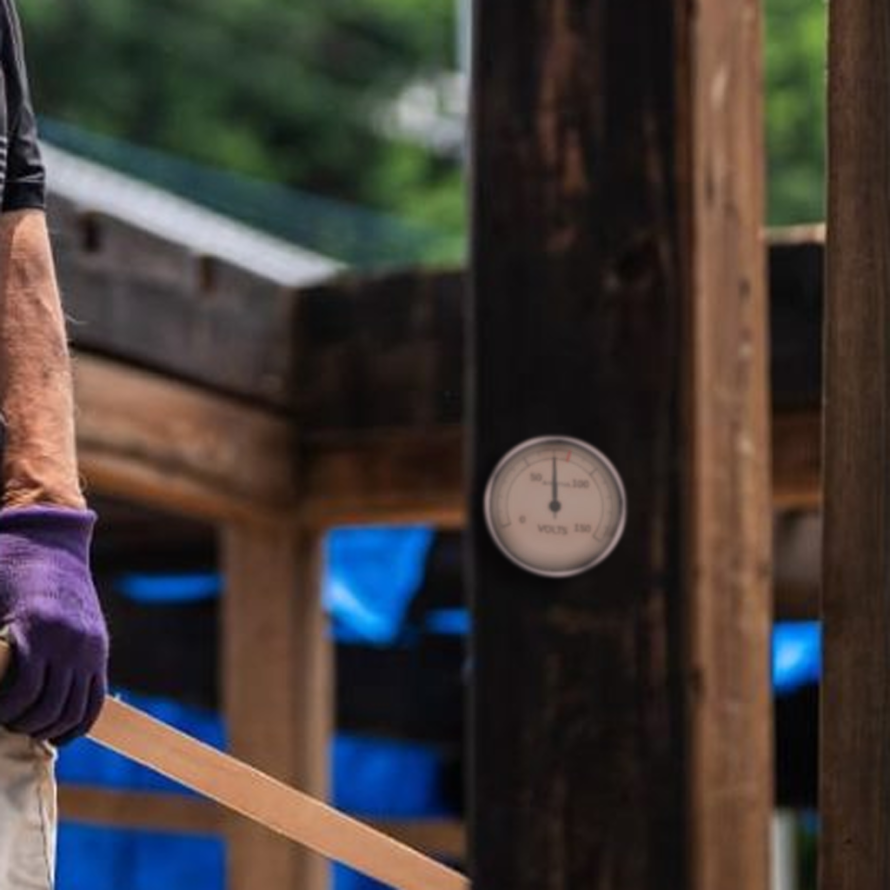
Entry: 70 V
